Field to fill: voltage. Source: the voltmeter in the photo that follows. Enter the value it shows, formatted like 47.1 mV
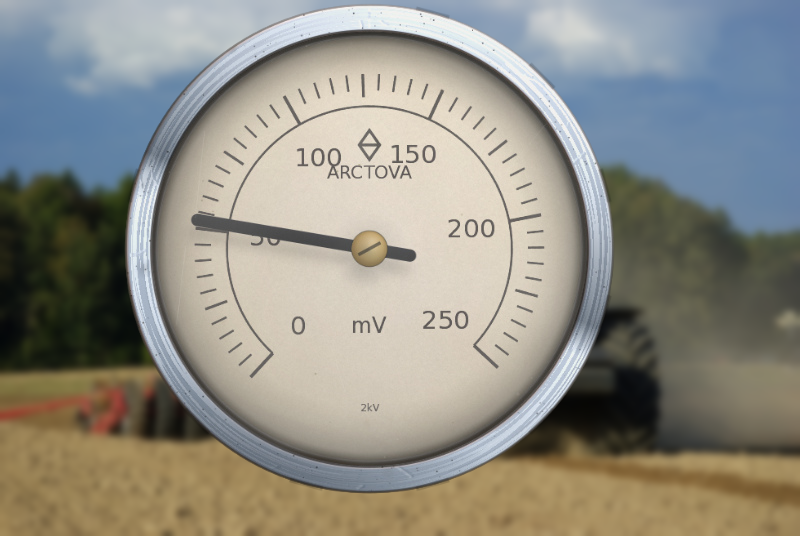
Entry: 52.5 mV
